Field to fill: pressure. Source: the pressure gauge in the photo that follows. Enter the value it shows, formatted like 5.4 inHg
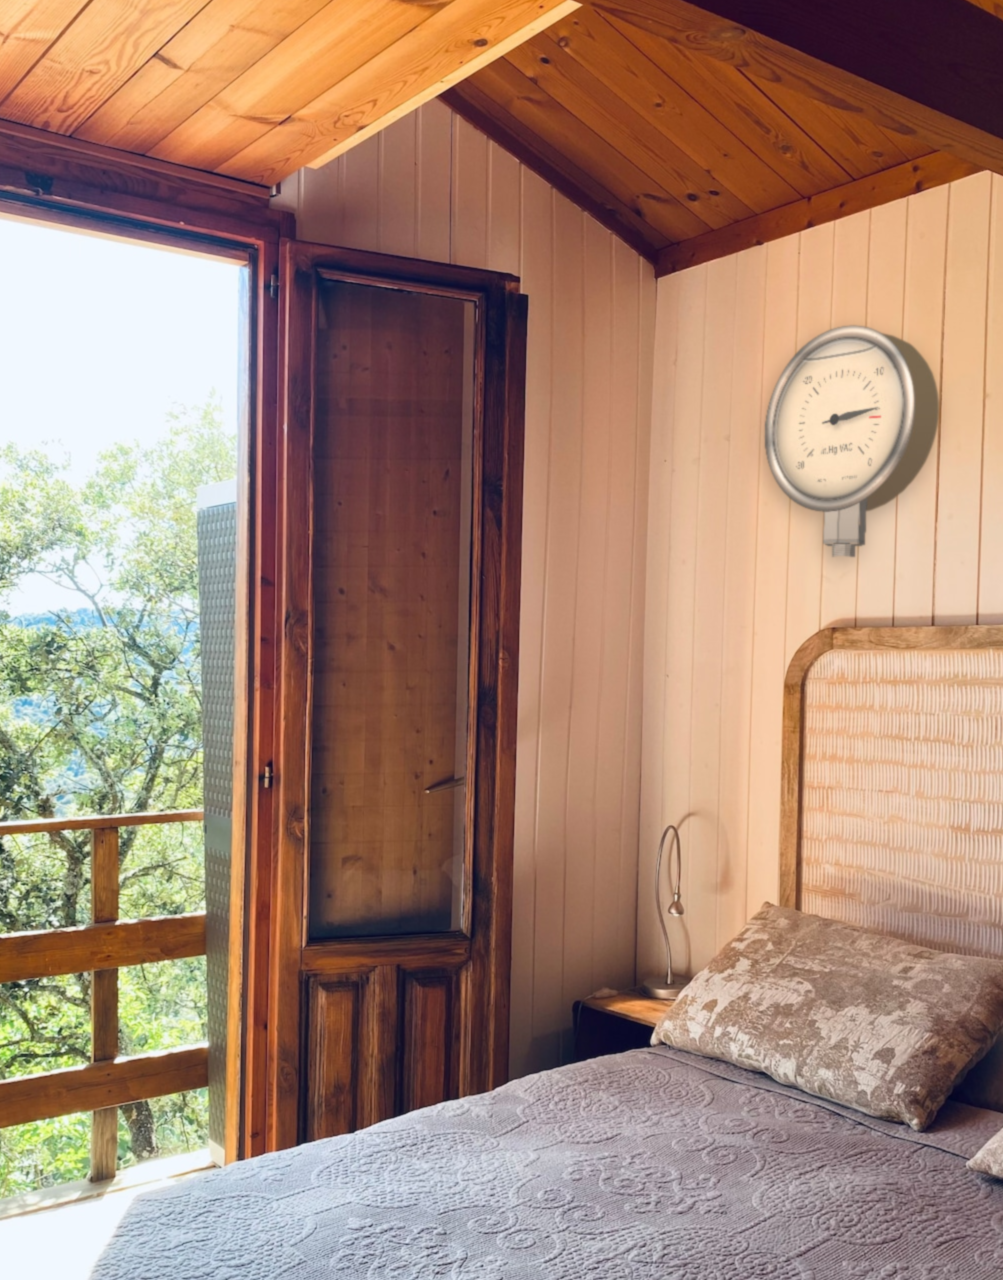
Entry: -6 inHg
